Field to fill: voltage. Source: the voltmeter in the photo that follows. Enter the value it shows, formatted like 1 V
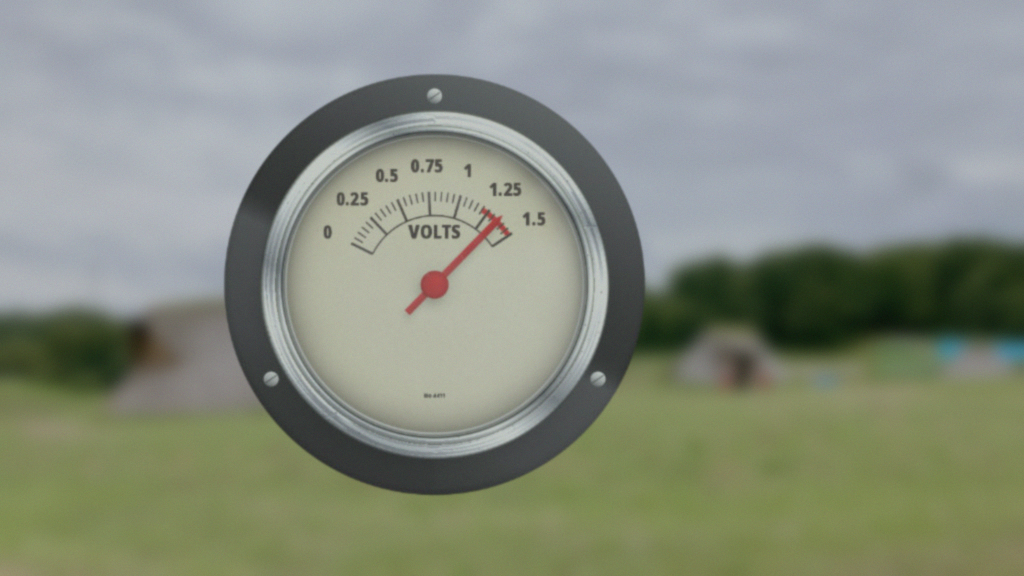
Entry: 1.35 V
